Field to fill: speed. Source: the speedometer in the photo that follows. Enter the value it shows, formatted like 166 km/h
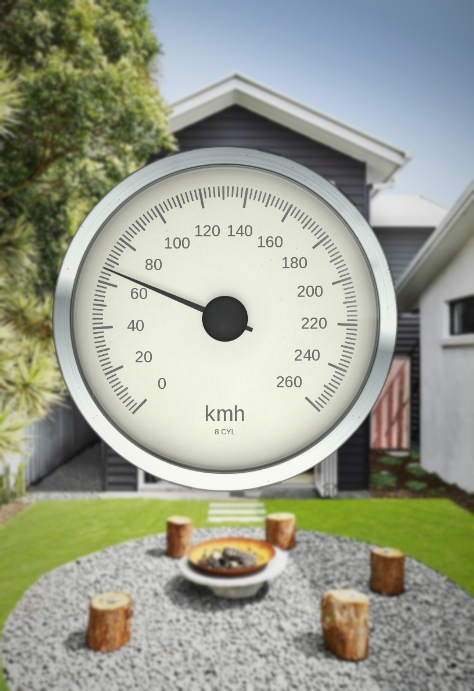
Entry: 66 km/h
